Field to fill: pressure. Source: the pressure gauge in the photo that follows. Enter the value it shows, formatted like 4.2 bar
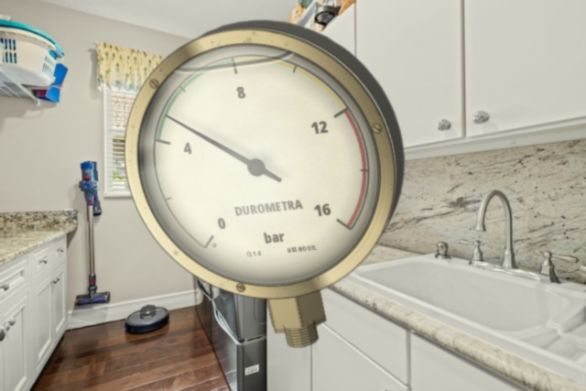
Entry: 5 bar
